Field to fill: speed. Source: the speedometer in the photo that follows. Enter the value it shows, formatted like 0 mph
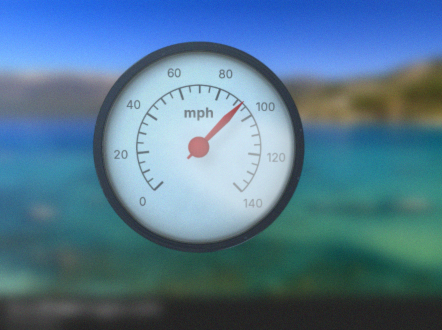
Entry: 92.5 mph
